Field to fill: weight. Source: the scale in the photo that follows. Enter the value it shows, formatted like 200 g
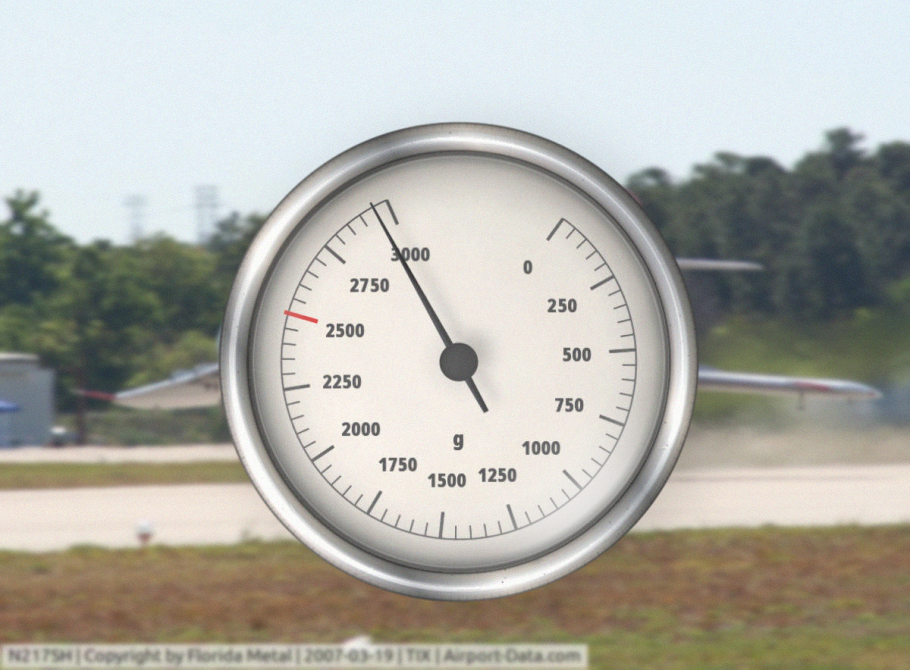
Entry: 2950 g
